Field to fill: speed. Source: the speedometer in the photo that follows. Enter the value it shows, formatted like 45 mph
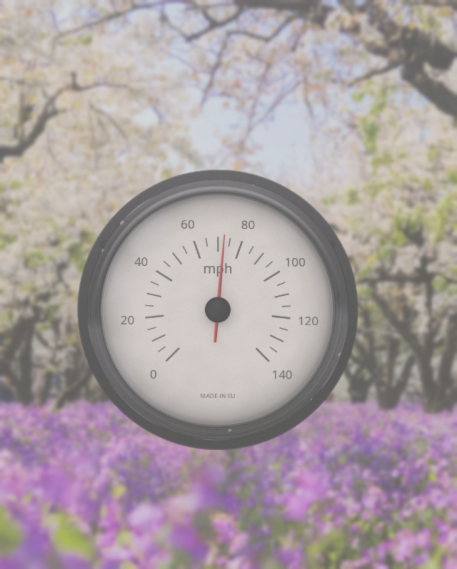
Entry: 72.5 mph
